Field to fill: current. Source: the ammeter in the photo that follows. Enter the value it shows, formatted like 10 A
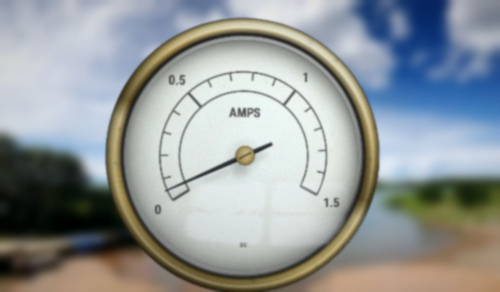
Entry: 0.05 A
